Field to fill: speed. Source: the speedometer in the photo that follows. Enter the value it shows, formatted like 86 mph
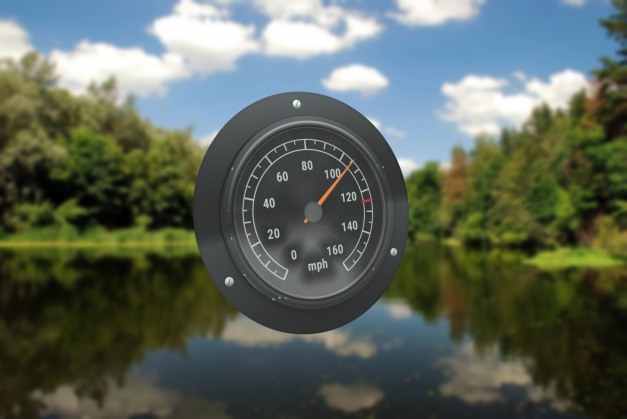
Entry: 105 mph
